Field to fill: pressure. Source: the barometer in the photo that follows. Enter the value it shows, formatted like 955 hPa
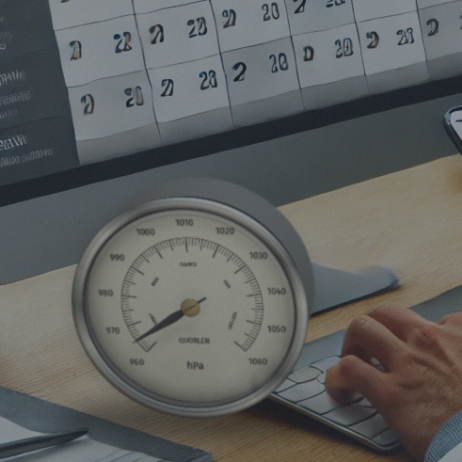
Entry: 965 hPa
